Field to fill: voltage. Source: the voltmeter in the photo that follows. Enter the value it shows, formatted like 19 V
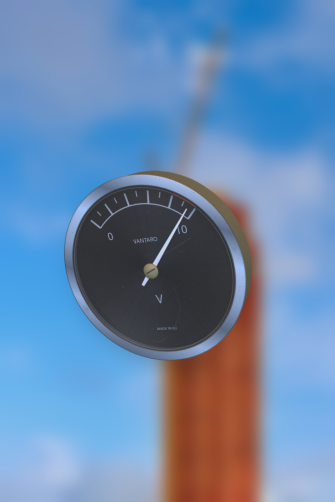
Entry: 9.5 V
